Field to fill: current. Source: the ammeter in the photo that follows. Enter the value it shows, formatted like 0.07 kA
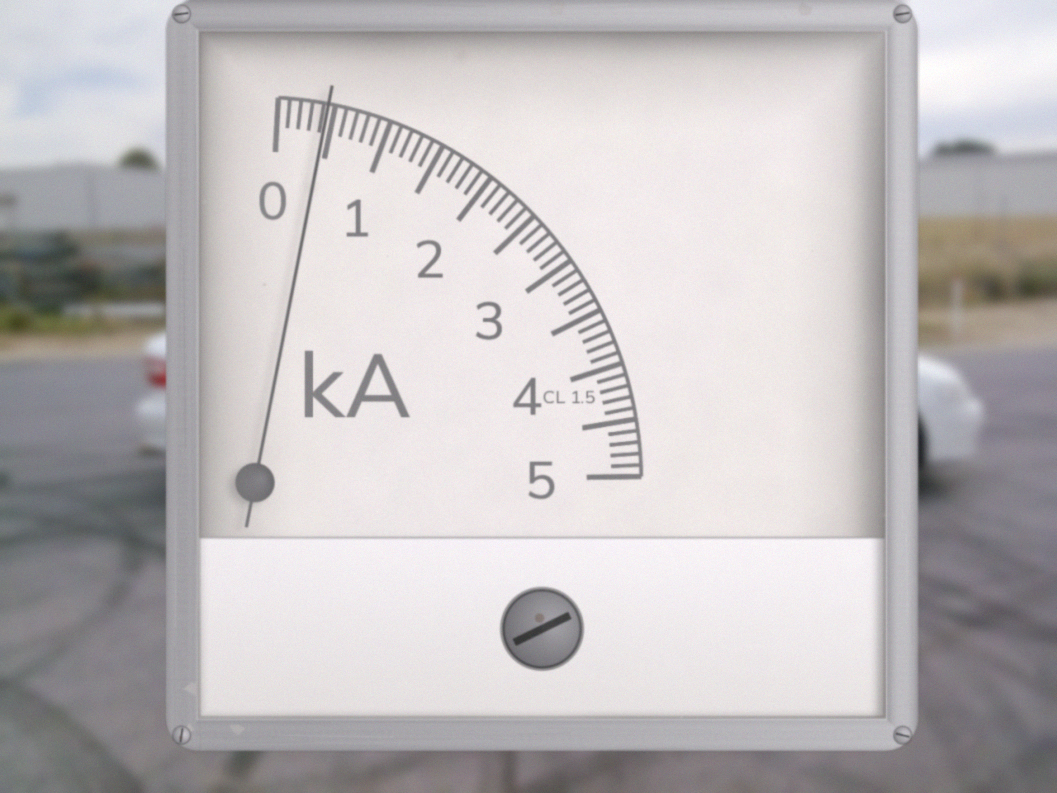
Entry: 0.45 kA
